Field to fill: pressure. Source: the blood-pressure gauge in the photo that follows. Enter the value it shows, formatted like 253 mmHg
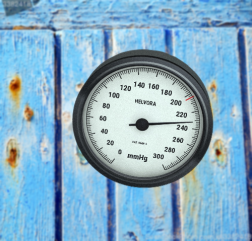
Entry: 230 mmHg
